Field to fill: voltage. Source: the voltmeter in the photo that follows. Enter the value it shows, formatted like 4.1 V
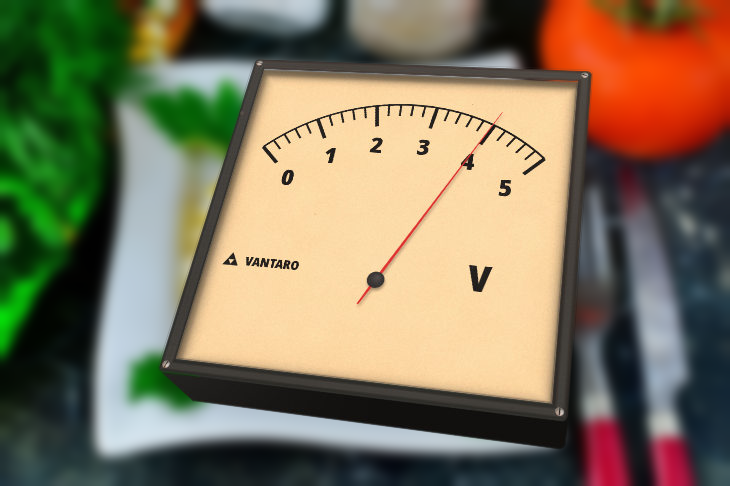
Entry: 4 V
